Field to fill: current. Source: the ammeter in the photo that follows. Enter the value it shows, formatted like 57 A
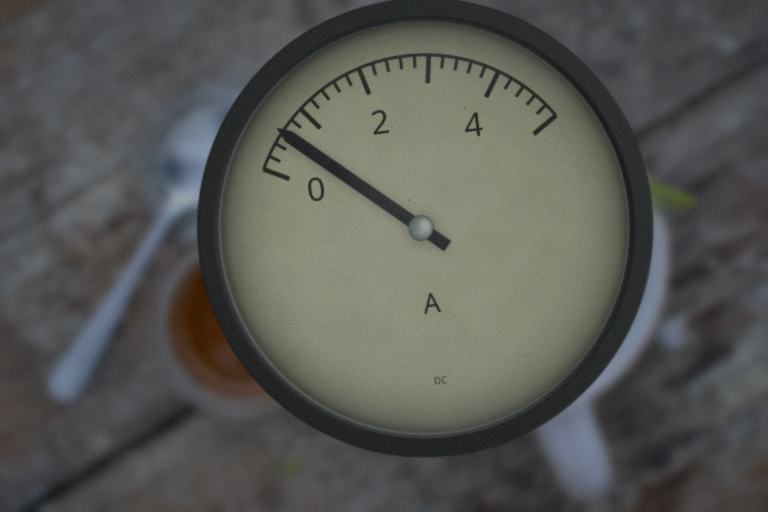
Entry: 0.6 A
